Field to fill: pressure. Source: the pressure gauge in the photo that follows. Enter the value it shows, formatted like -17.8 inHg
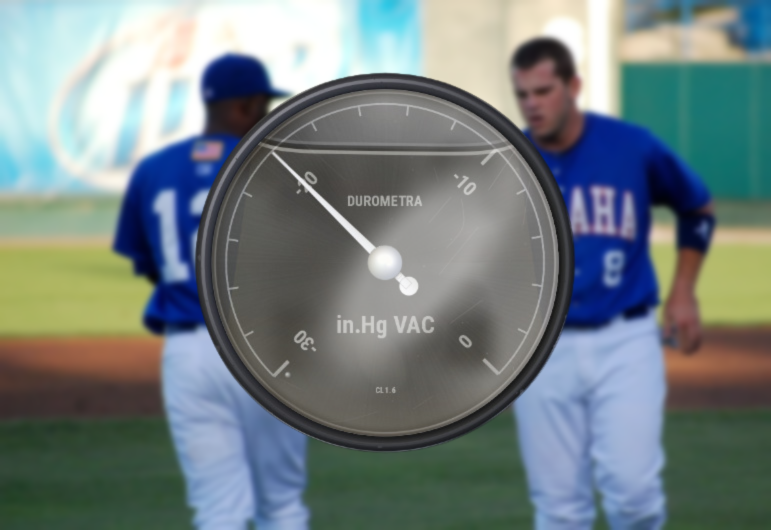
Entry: -20 inHg
